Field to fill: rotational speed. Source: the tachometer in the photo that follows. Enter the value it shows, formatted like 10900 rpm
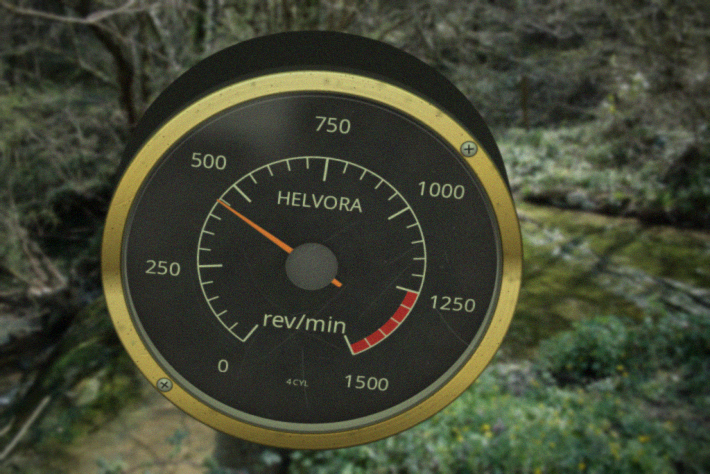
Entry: 450 rpm
